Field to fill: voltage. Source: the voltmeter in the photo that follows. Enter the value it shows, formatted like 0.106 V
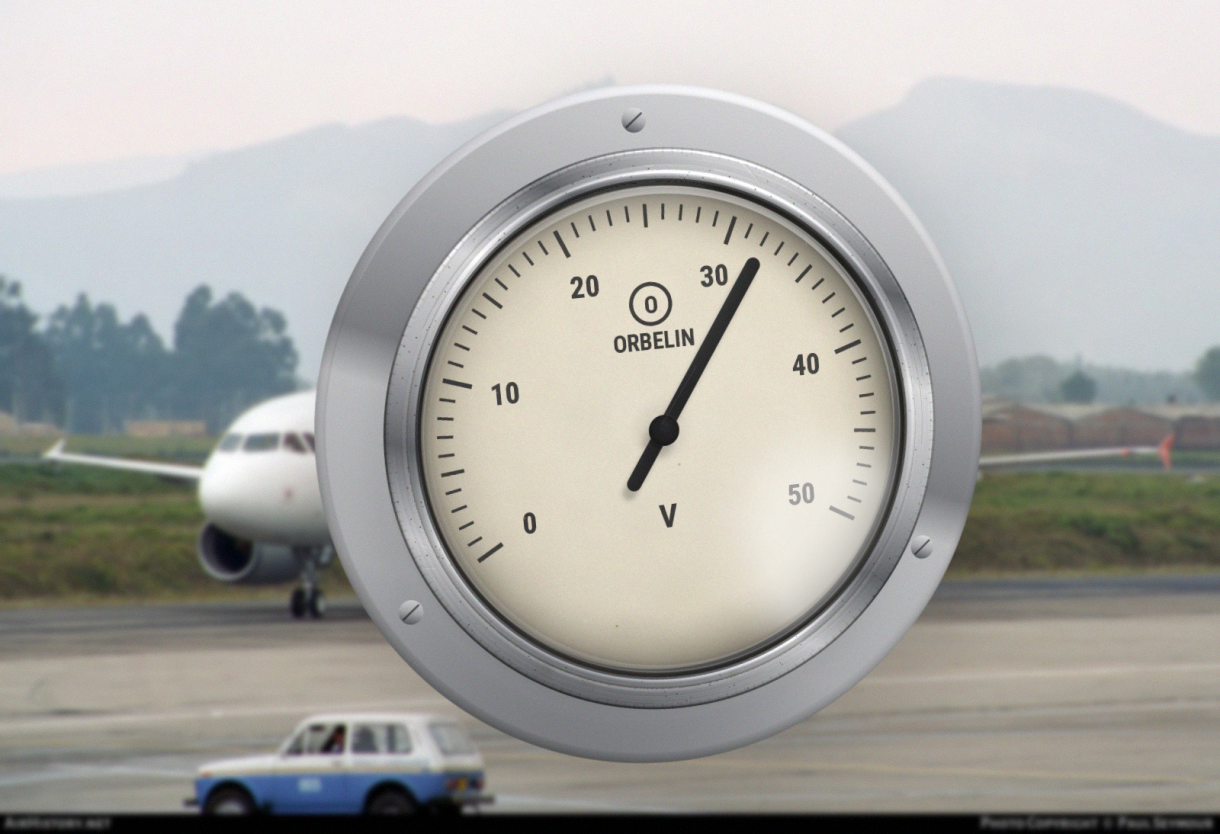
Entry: 32 V
